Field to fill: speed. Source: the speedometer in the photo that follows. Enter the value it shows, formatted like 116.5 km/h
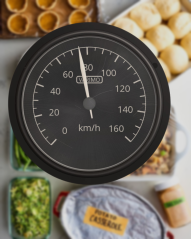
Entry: 75 km/h
